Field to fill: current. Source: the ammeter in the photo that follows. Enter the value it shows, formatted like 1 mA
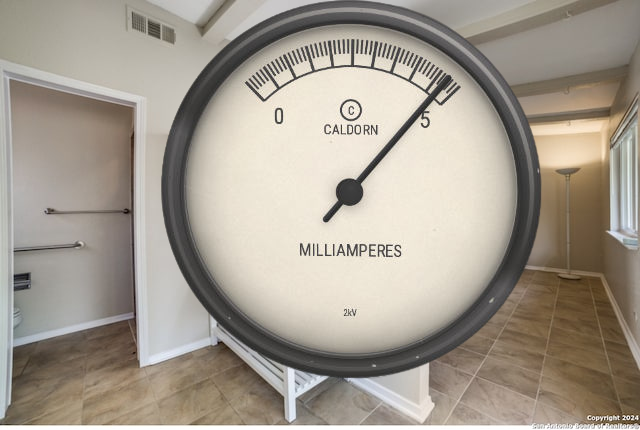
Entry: 4.7 mA
